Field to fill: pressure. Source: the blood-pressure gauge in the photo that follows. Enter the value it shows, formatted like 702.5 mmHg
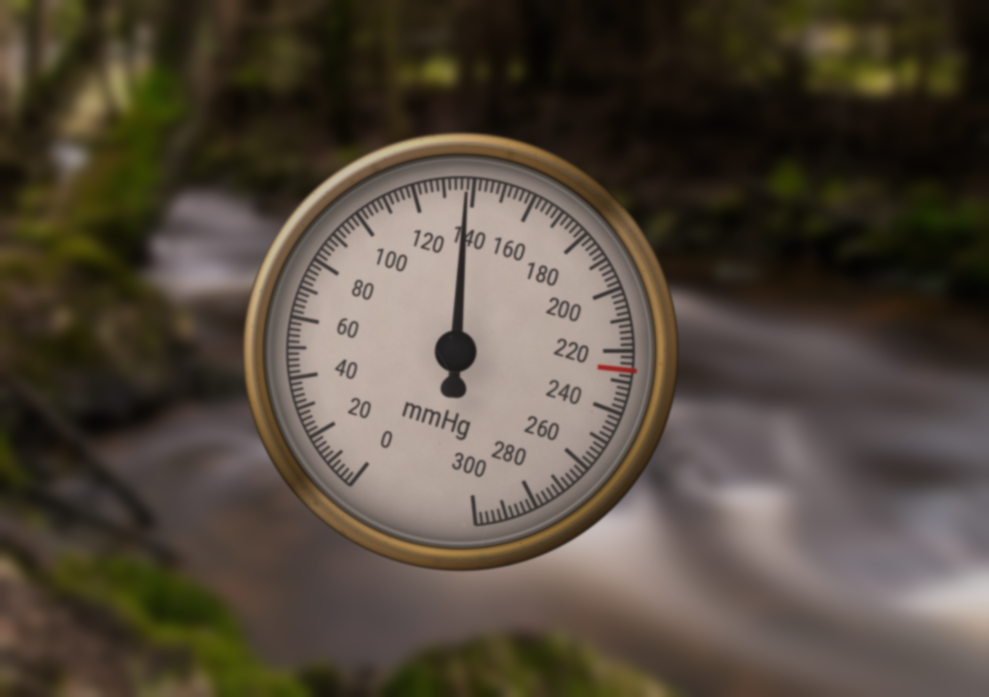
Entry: 138 mmHg
